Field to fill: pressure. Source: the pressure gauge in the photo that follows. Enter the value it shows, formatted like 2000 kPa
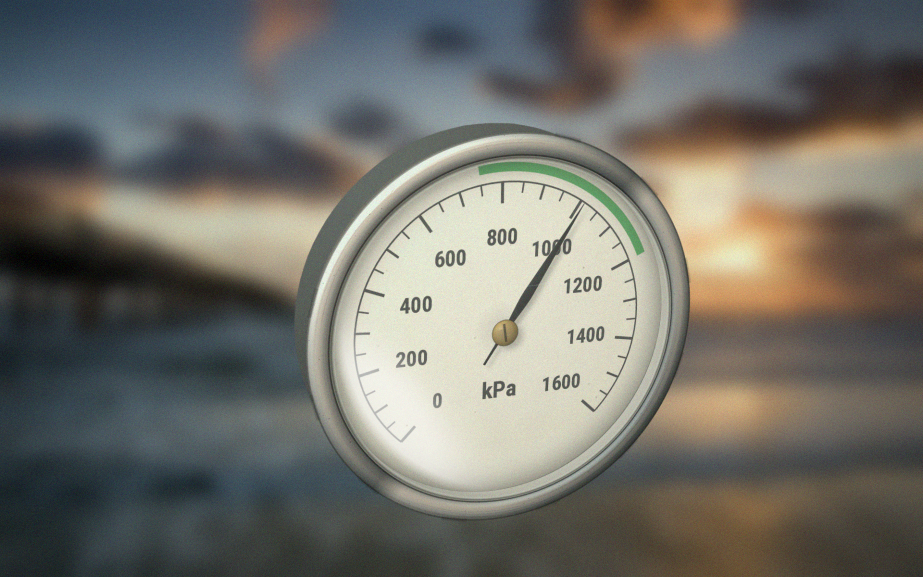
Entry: 1000 kPa
